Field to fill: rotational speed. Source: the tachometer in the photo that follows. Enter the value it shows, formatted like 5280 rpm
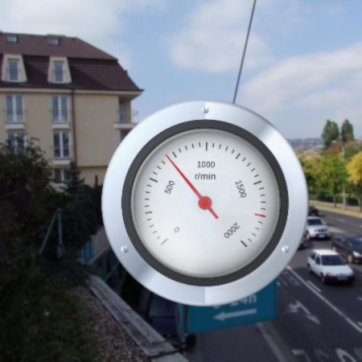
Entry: 700 rpm
